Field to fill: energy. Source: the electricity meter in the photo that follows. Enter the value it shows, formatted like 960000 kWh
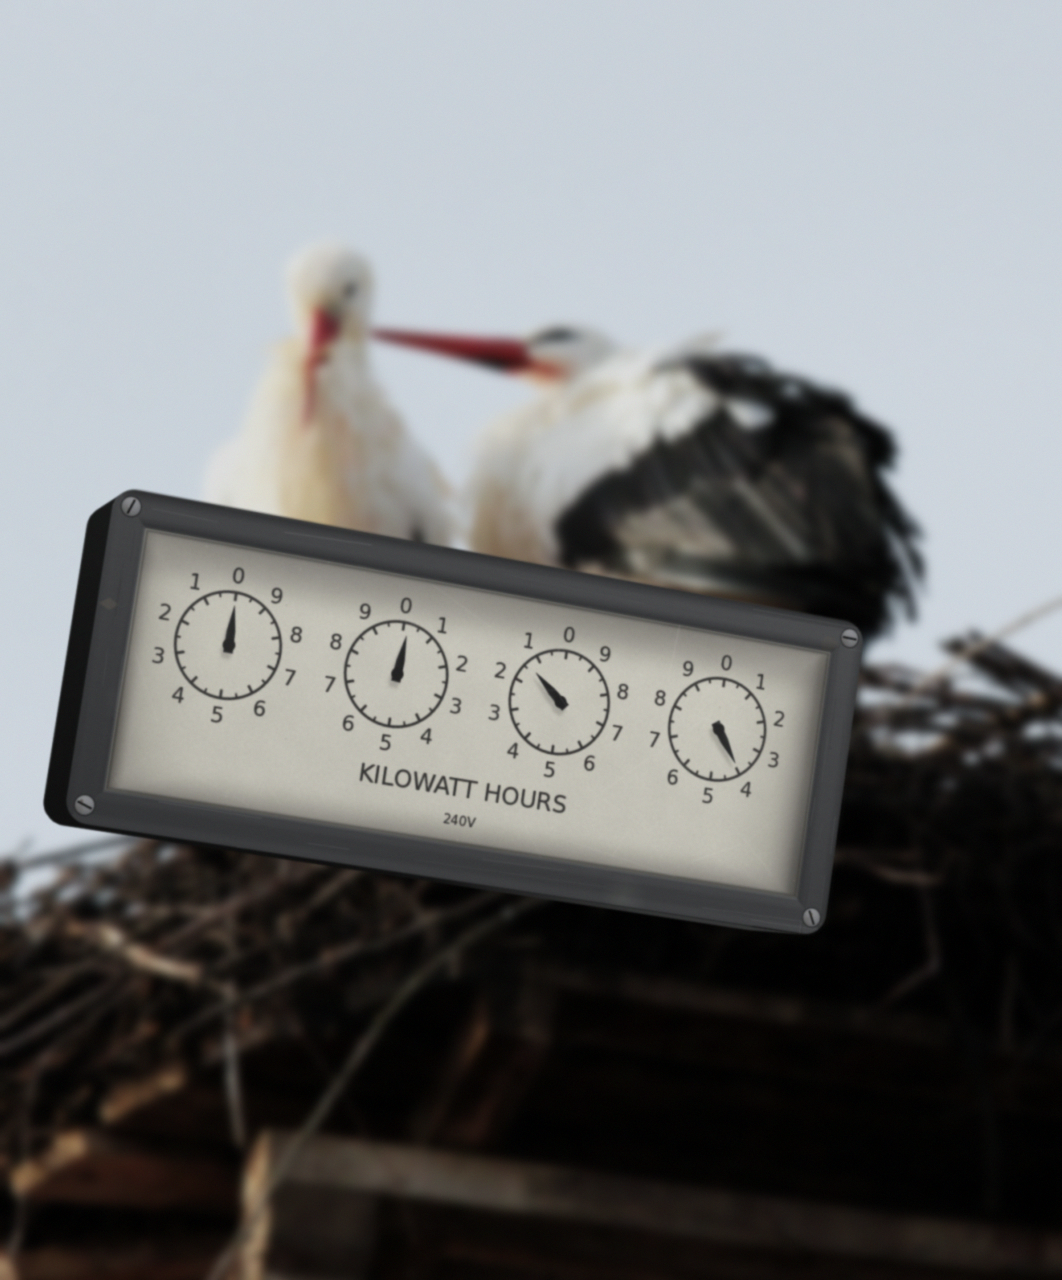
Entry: 14 kWh
